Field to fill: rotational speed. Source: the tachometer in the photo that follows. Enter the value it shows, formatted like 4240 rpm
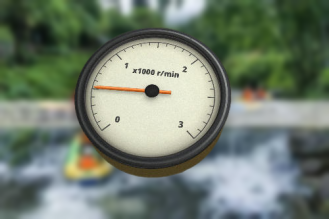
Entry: 500 rpm
